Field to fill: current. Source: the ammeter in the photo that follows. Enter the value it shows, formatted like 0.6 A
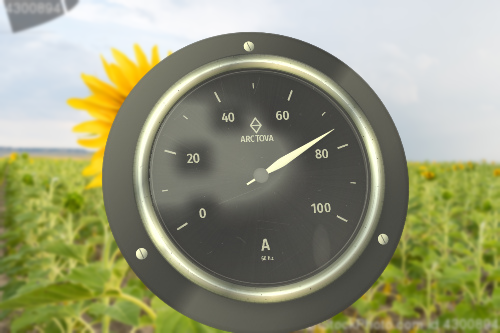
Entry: 75 A
